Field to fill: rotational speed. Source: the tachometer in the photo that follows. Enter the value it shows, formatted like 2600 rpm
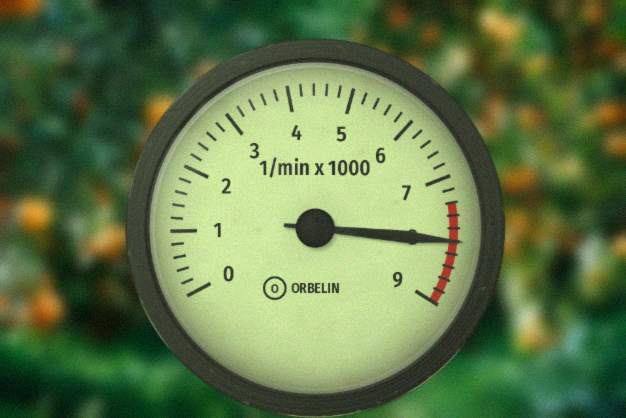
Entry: 8000 rpm
